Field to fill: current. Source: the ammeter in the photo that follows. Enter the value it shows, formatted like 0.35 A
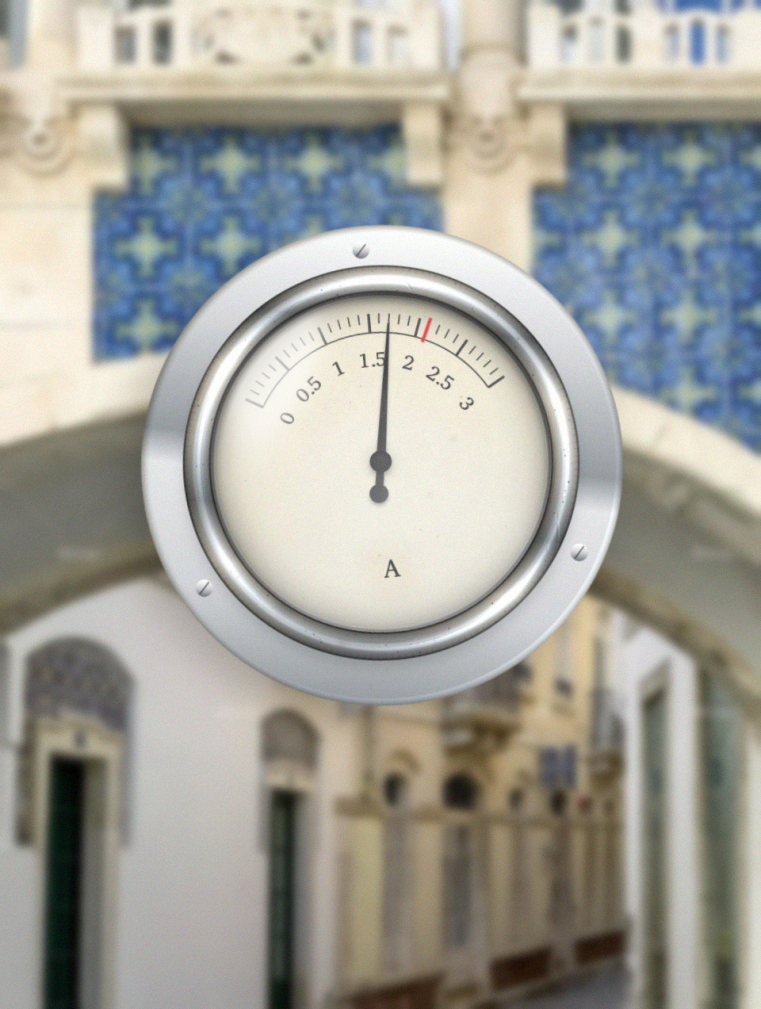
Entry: 1.7 A
